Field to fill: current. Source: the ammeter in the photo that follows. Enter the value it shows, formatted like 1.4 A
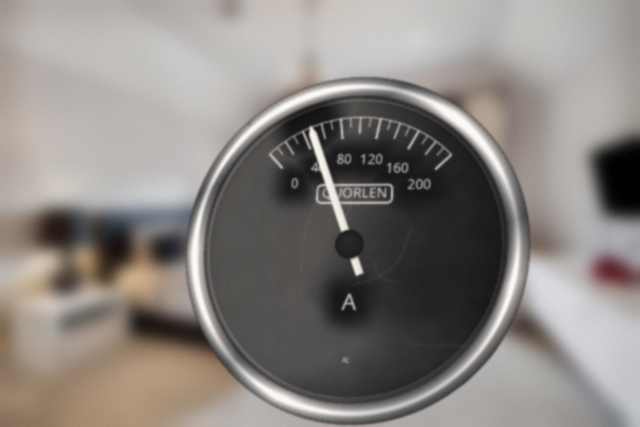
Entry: 50 A
